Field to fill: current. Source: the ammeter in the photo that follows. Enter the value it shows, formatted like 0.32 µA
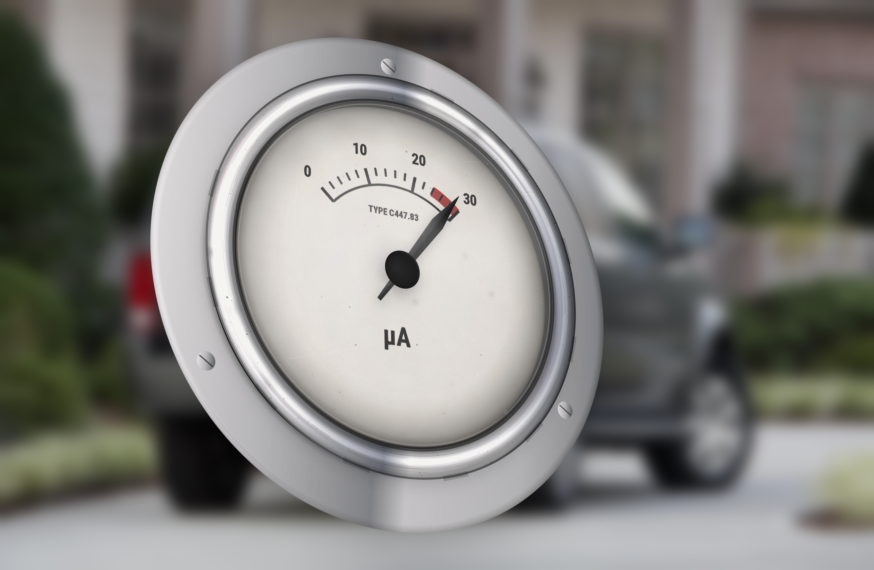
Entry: 28 µA
